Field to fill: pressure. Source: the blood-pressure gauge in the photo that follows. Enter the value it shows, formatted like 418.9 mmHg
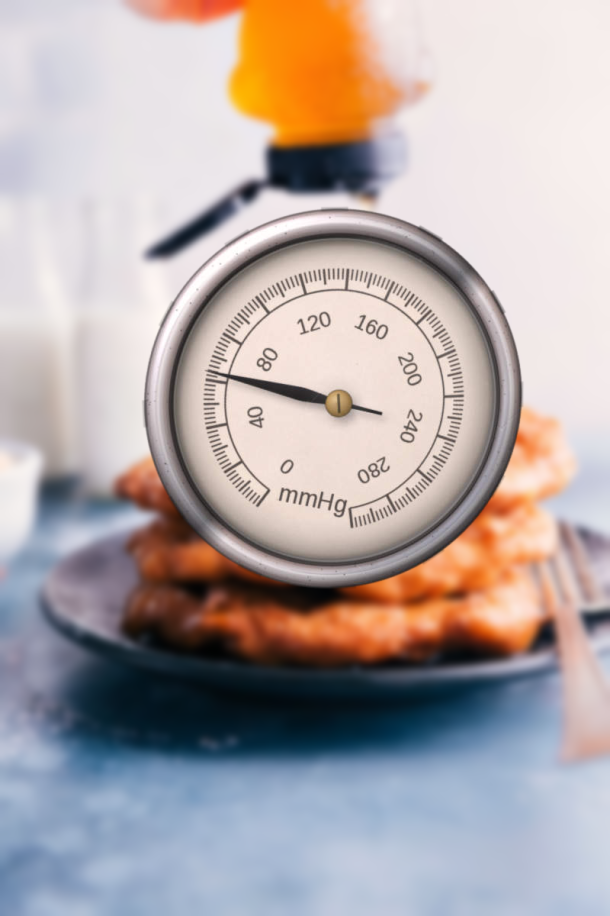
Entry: 64 mmHg
